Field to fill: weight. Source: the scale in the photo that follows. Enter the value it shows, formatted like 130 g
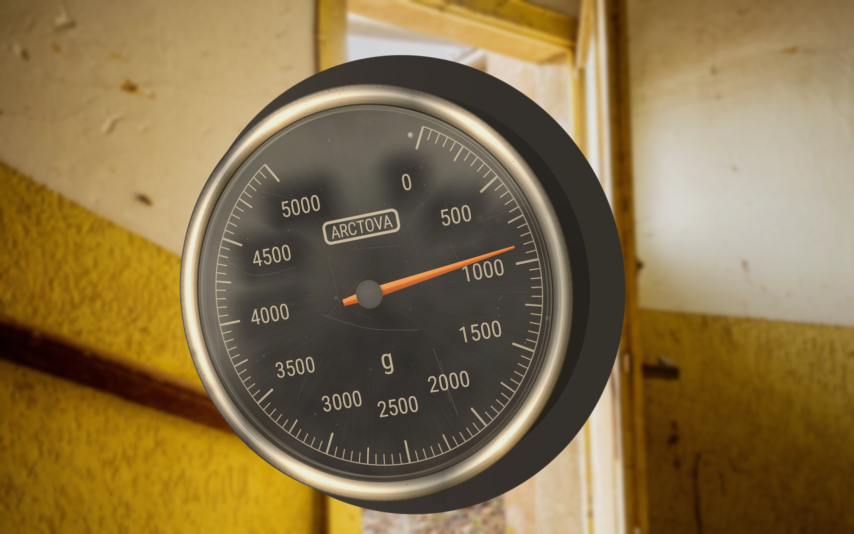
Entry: 900 g
